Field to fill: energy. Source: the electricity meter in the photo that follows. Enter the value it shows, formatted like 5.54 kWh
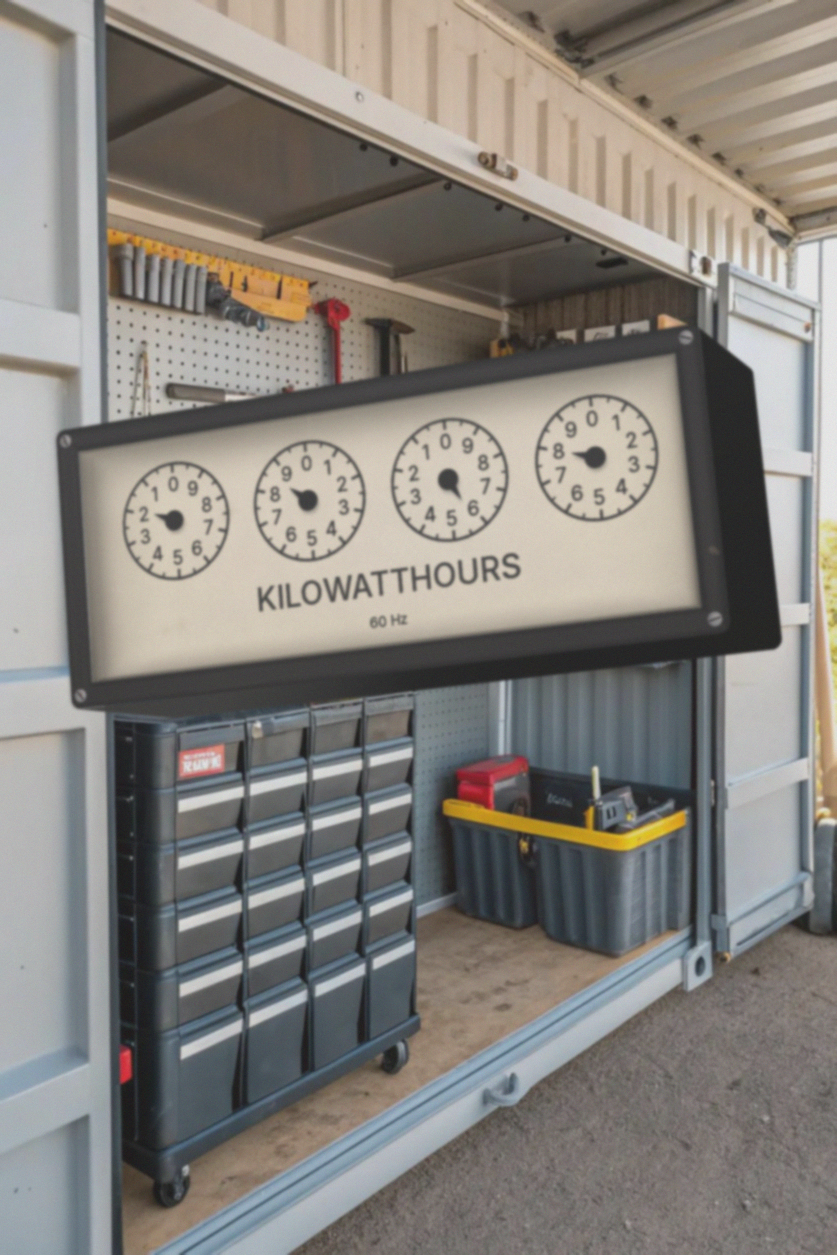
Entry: 1858 kWh
